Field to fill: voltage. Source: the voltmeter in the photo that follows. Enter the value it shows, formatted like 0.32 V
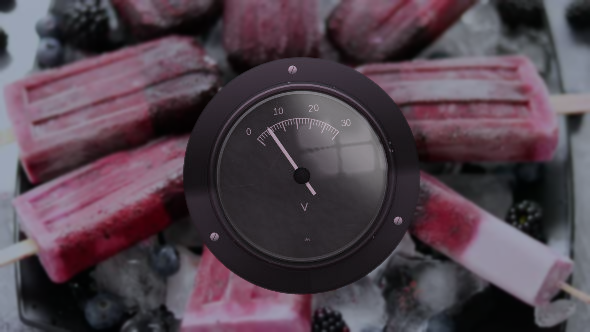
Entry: 5 V
